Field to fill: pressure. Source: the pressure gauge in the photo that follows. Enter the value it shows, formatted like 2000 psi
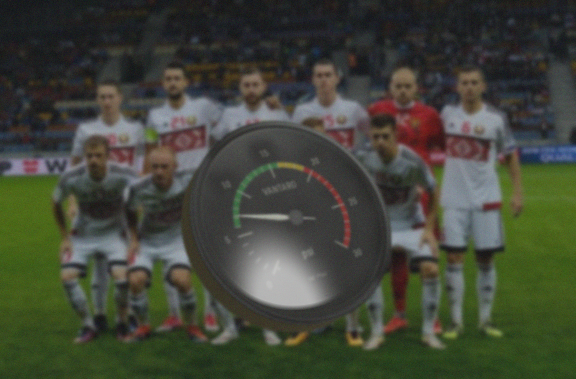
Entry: 7 psi
